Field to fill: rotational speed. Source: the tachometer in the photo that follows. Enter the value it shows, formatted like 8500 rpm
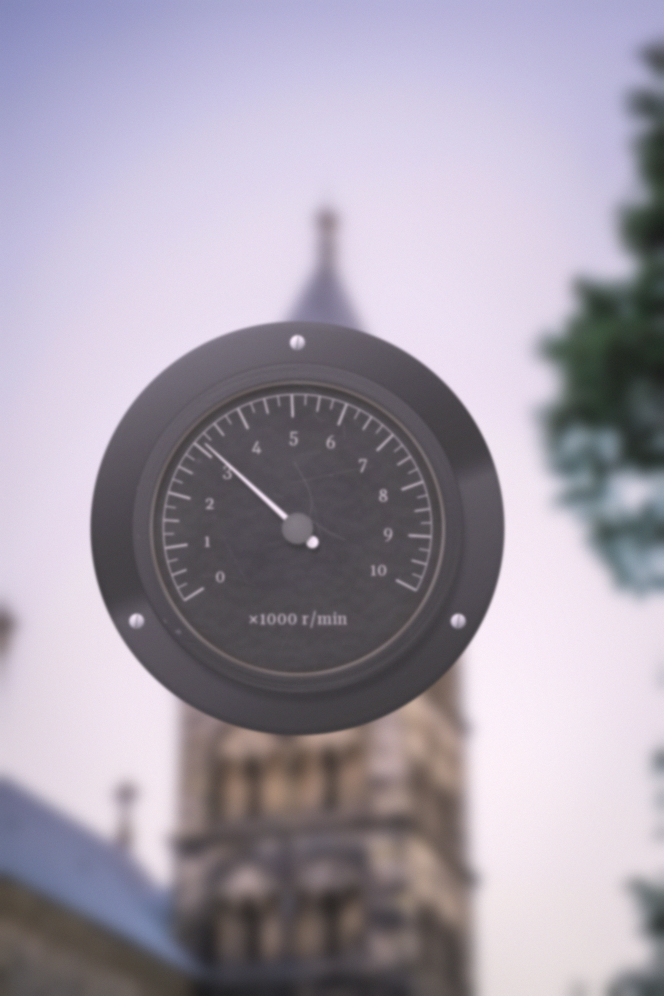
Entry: 3125 rpm
